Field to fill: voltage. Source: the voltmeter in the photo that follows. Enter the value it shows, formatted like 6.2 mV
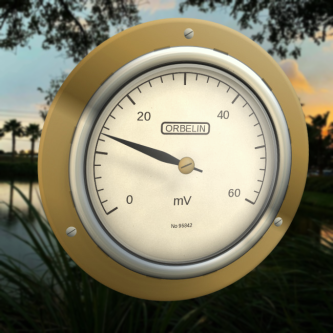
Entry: 13 mV
